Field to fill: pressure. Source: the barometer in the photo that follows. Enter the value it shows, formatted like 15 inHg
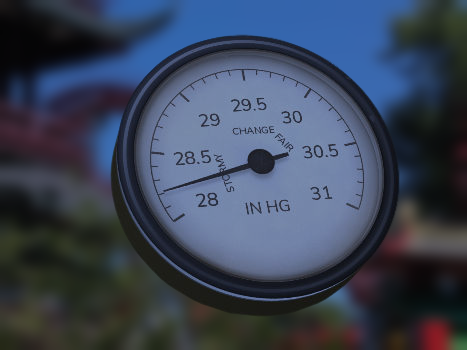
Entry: 28.2 inHg
